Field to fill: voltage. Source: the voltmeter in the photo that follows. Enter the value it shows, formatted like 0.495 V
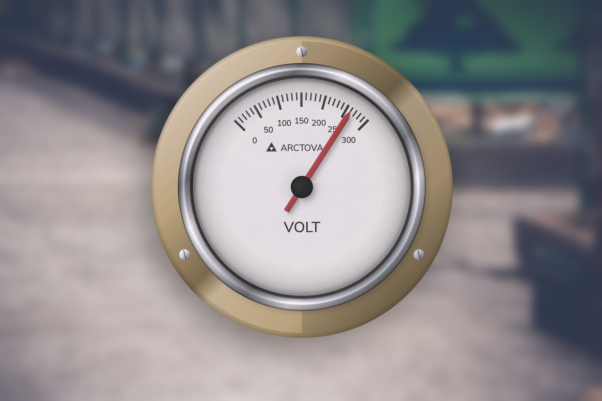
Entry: 260 V
